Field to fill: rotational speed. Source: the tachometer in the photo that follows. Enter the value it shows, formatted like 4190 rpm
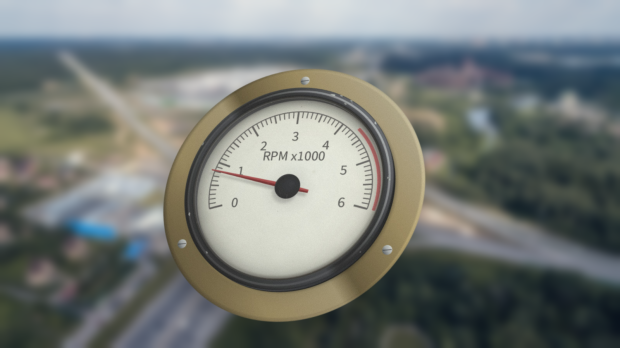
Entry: 800 rpm
